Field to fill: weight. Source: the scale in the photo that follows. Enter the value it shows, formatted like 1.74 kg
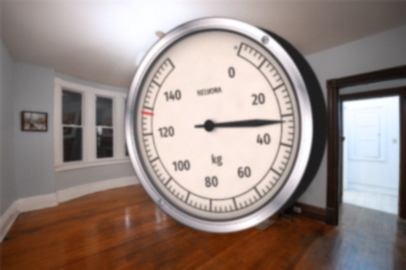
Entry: 32 kg
